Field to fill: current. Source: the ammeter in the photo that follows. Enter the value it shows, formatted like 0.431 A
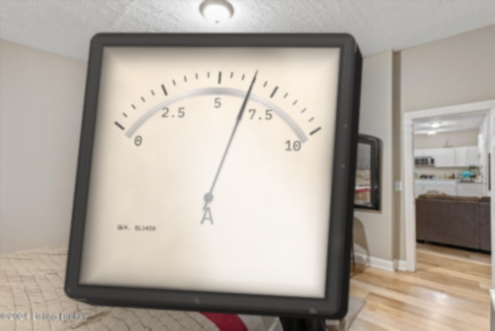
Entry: 6.5 A
